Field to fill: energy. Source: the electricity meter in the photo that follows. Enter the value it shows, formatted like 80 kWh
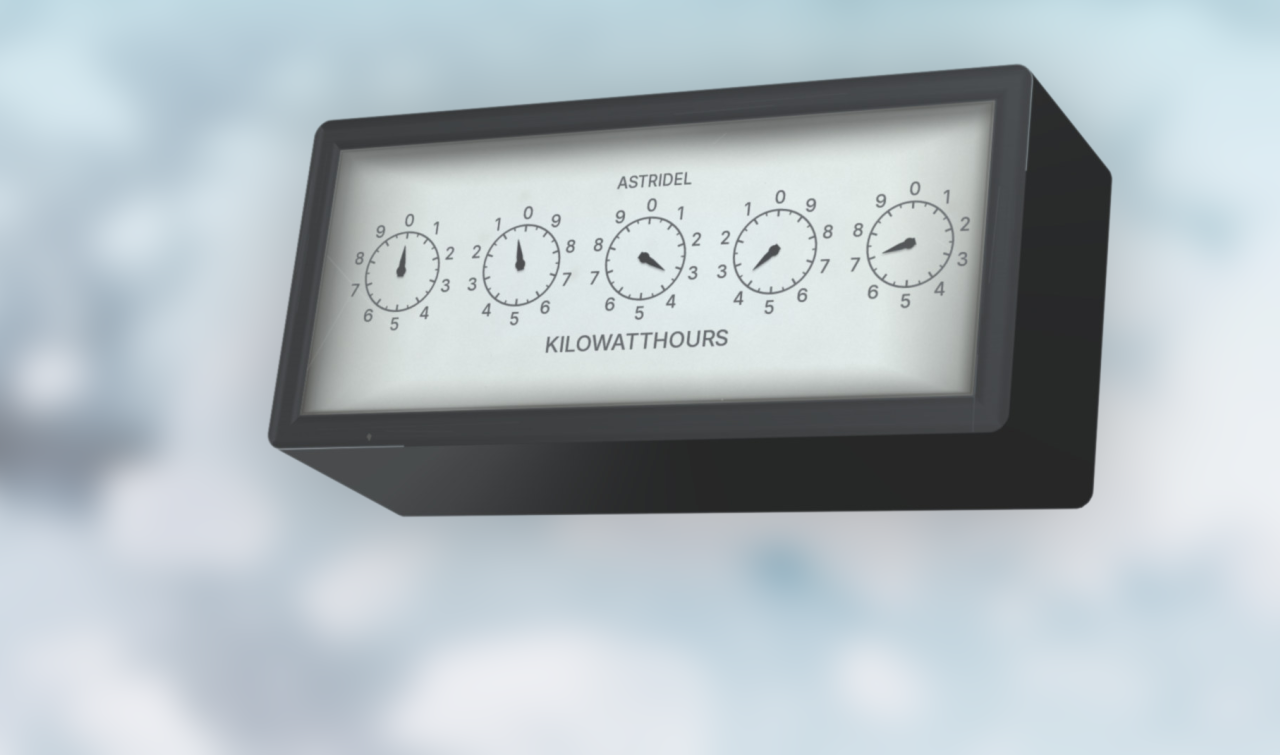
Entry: 337 kWh
